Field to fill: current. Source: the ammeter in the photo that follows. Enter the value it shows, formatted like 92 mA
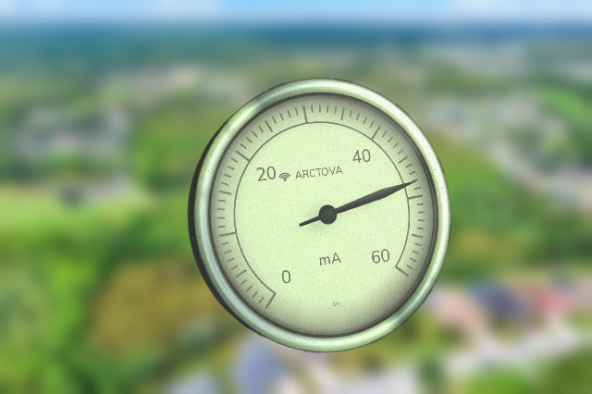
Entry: 48 mA
